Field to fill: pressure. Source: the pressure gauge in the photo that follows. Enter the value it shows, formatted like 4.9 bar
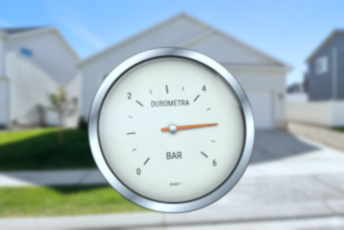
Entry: 5 bar
